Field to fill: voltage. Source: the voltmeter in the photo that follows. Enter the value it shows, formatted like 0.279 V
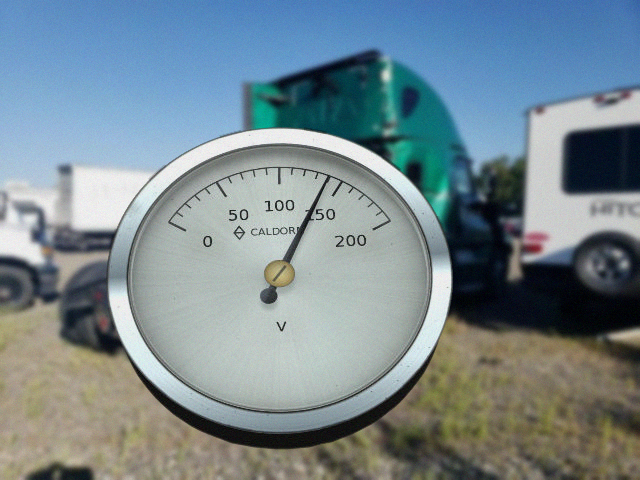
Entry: 140 V
